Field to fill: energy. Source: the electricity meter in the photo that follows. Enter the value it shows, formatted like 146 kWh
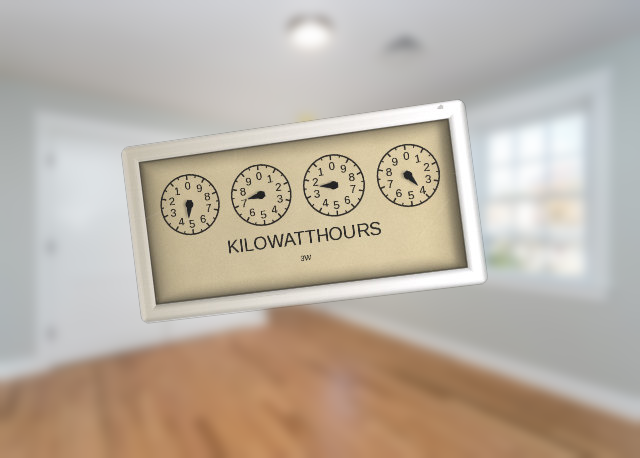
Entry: 4724 kWh
